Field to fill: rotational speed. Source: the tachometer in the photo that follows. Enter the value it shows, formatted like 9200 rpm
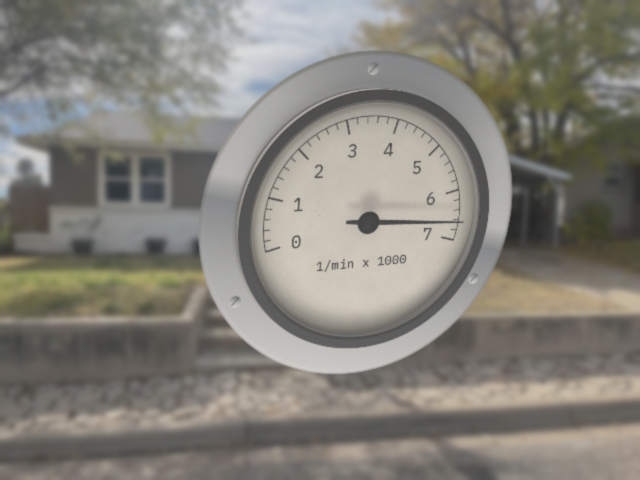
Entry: 6600 rpm
